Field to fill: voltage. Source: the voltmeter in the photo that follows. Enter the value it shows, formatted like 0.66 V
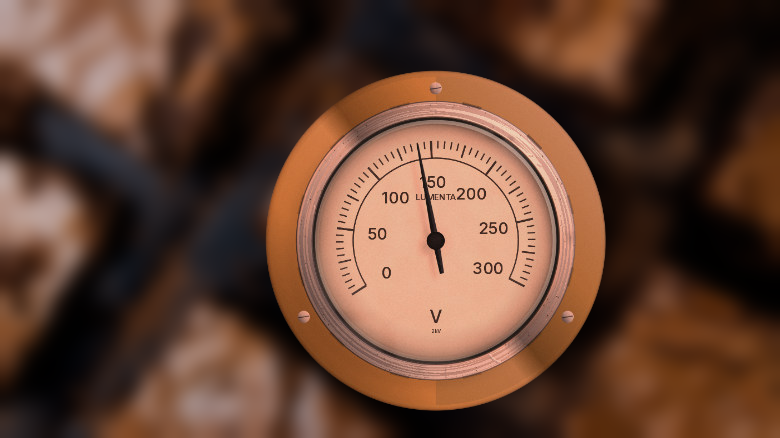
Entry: 140 V
